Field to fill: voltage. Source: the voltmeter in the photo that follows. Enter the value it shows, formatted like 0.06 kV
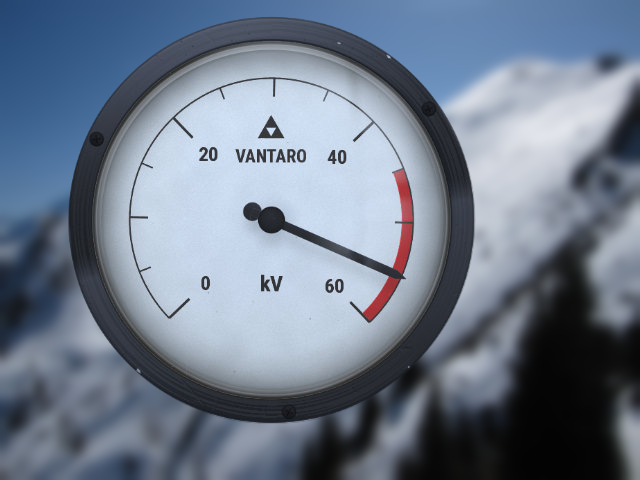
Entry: 55 kV
